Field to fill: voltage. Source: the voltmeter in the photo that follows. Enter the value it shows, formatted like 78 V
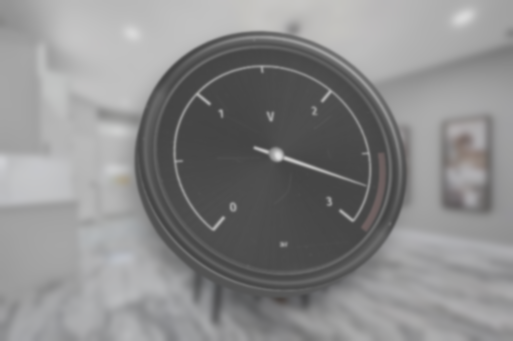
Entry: 2.75 V
